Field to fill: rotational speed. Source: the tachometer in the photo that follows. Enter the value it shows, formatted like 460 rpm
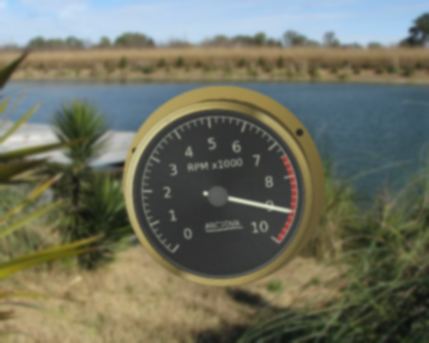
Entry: 9000 rpm
